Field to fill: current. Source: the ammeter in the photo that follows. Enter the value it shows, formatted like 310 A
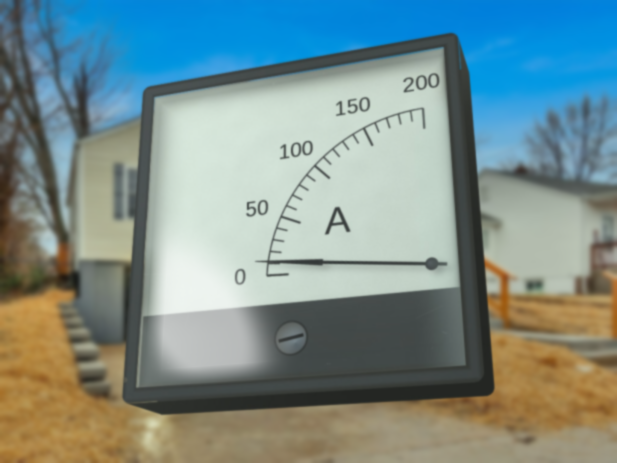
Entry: 10 A
